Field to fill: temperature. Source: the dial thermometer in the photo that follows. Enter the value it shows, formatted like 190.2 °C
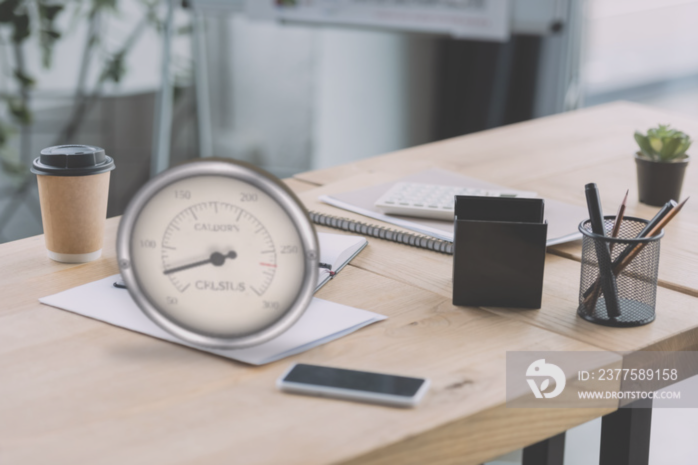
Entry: 75 °C
